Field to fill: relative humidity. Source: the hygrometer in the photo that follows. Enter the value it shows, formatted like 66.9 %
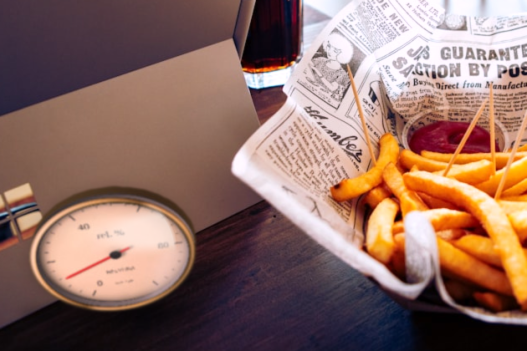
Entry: 12 %
